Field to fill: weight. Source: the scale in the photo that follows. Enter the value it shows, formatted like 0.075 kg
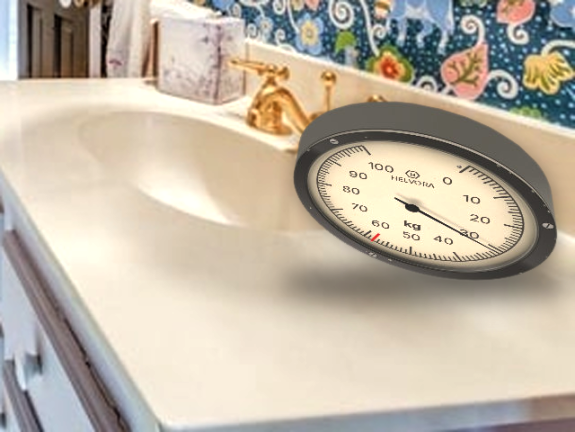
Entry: 30 kg
